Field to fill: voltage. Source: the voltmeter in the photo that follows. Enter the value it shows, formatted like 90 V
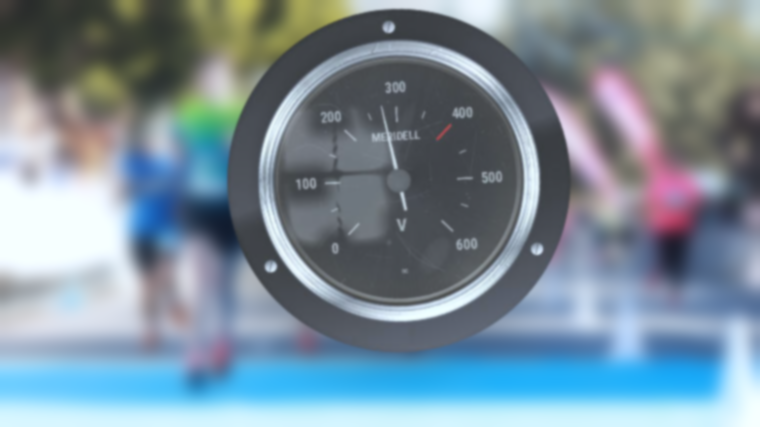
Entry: 275 V
